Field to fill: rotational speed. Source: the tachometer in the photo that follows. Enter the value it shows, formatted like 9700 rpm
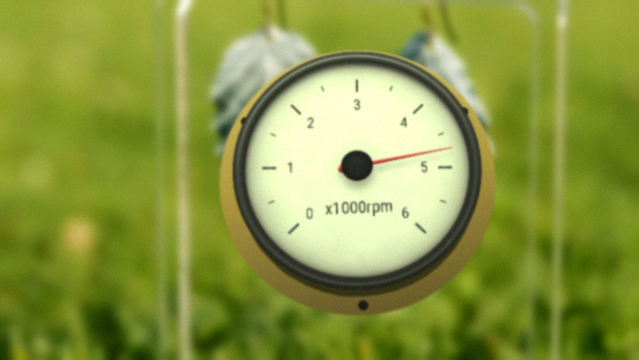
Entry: 4750 rpm
